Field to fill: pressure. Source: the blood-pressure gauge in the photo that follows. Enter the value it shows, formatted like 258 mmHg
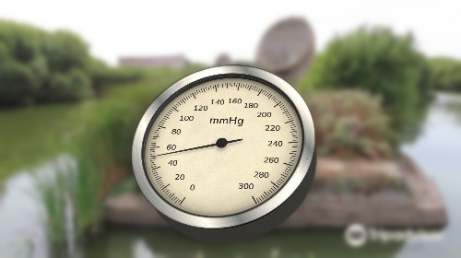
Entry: 50 mmHg
